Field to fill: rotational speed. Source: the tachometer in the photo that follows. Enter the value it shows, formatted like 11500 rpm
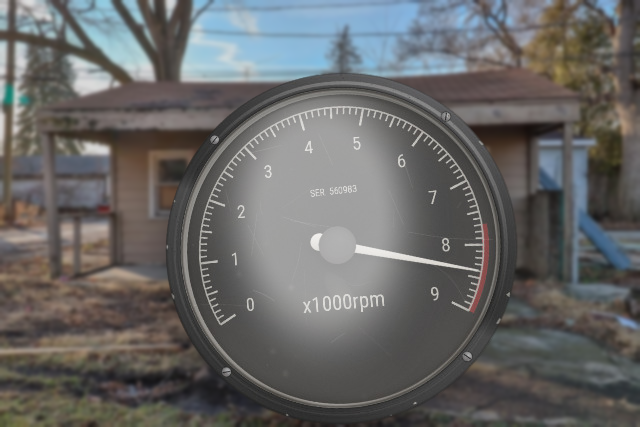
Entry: 8400 rpm
